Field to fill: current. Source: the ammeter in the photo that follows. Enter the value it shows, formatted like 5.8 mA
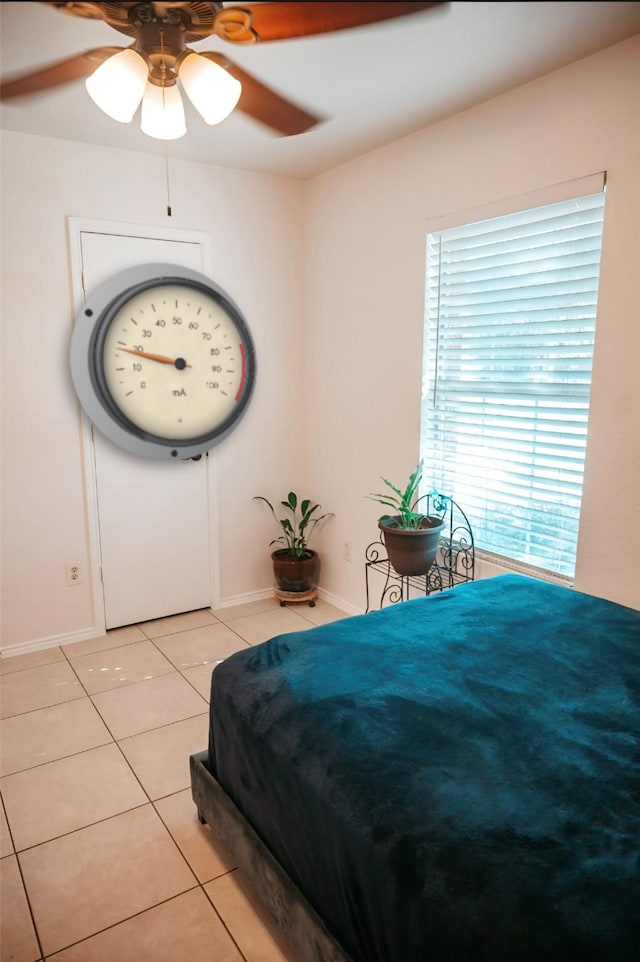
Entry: 17.5 mA
